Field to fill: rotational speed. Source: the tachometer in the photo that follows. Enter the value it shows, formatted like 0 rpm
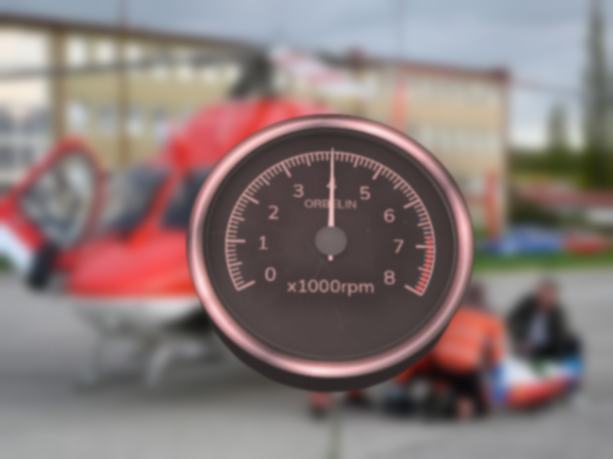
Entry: 4000 rpm
